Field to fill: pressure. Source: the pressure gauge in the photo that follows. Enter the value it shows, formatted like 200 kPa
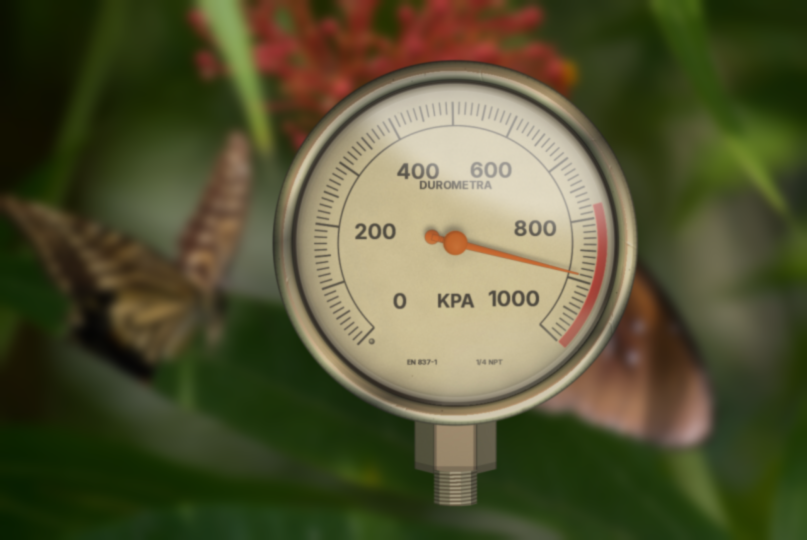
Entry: 890 kPa
